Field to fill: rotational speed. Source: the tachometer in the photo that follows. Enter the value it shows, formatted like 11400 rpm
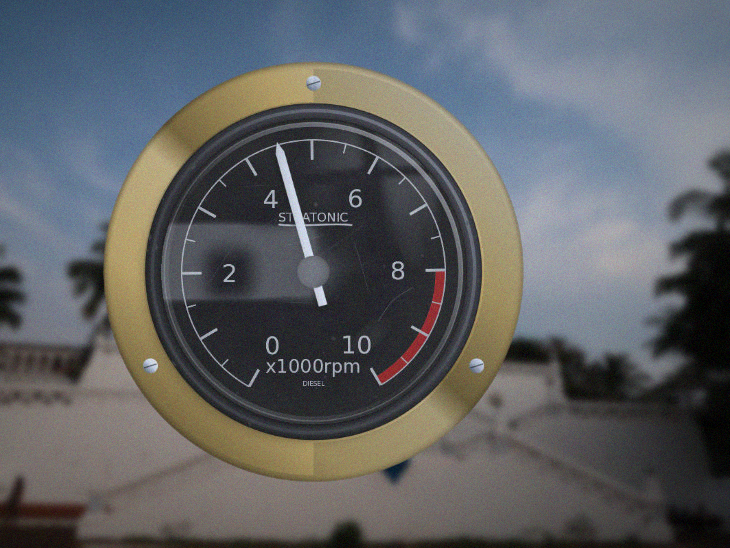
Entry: 4500 rpm
